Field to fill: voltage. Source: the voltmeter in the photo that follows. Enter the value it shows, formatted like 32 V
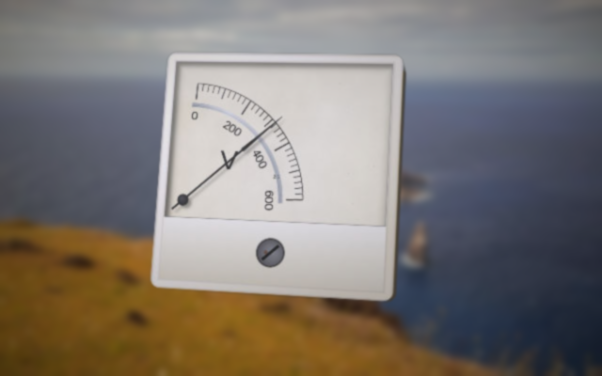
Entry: 320 V
